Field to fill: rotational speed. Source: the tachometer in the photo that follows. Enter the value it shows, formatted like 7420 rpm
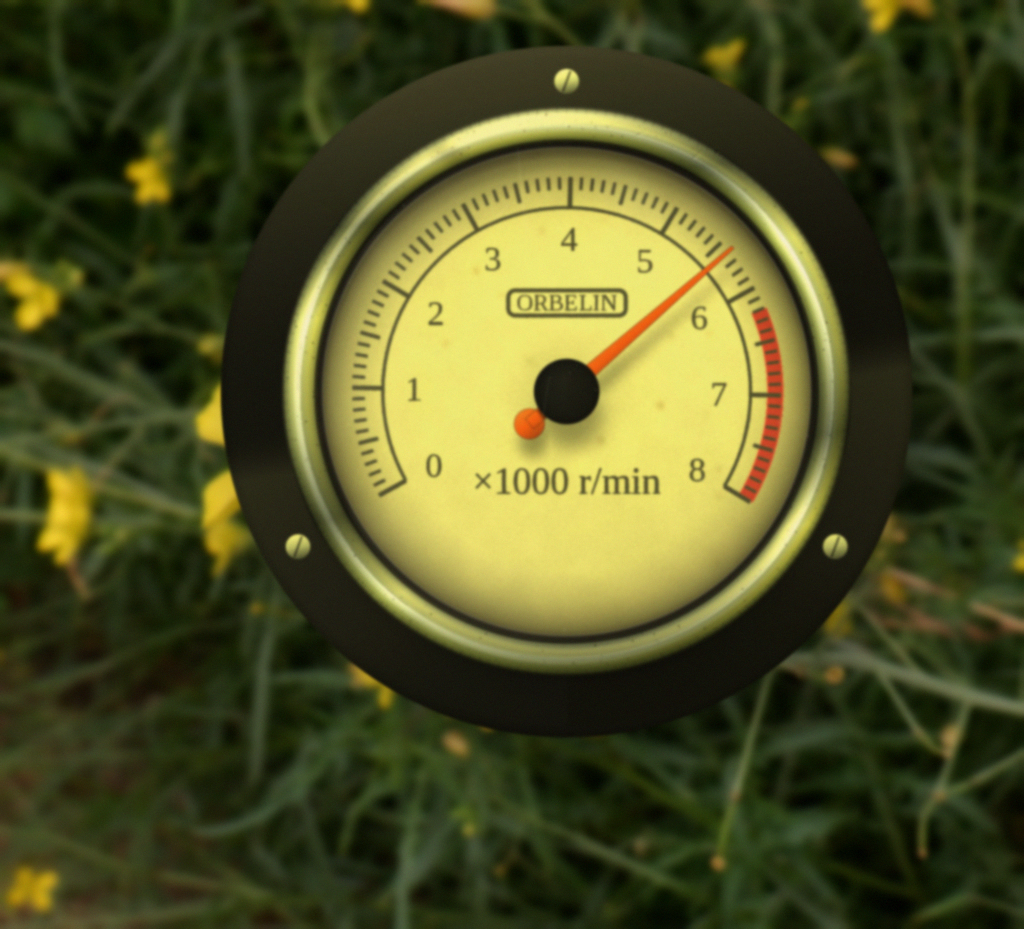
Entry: 5600 rpm
